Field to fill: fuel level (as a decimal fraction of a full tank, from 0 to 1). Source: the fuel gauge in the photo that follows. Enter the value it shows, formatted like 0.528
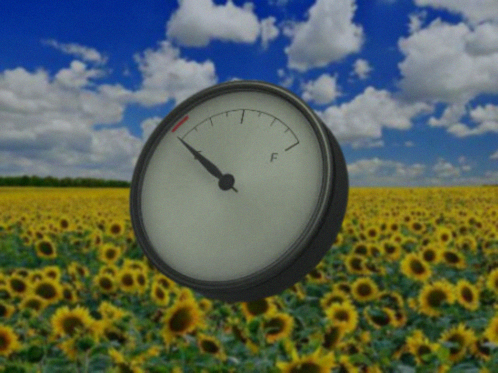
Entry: 0
